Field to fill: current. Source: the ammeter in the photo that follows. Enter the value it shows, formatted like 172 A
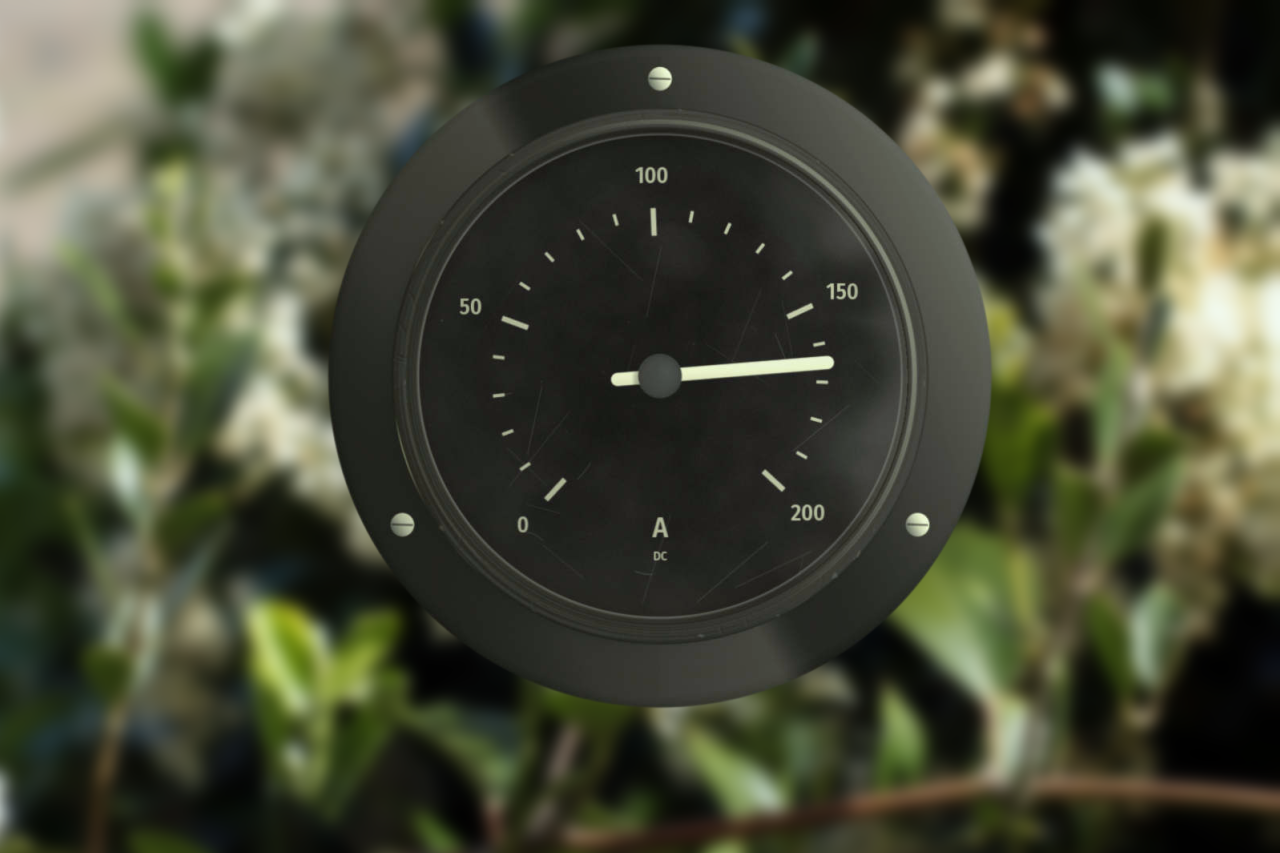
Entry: 165 A
